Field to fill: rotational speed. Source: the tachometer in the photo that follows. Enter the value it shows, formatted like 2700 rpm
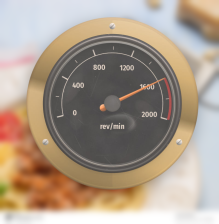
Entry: 1600 rpm
